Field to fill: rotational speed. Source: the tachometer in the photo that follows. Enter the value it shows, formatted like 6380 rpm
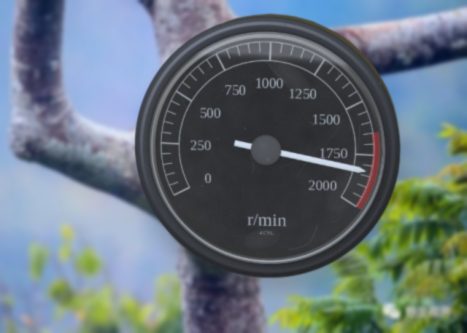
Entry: 1825 rpm
